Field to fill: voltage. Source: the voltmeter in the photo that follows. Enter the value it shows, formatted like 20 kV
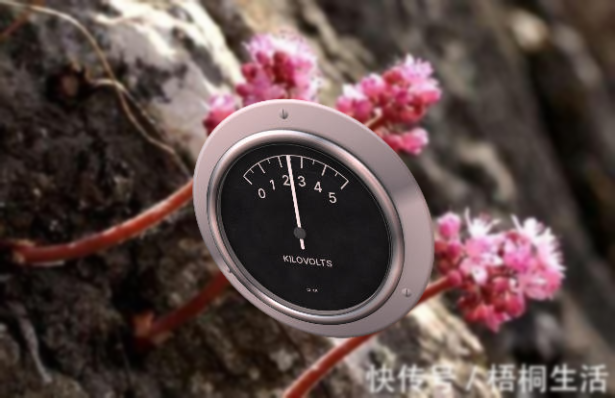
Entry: 2.5 kV
